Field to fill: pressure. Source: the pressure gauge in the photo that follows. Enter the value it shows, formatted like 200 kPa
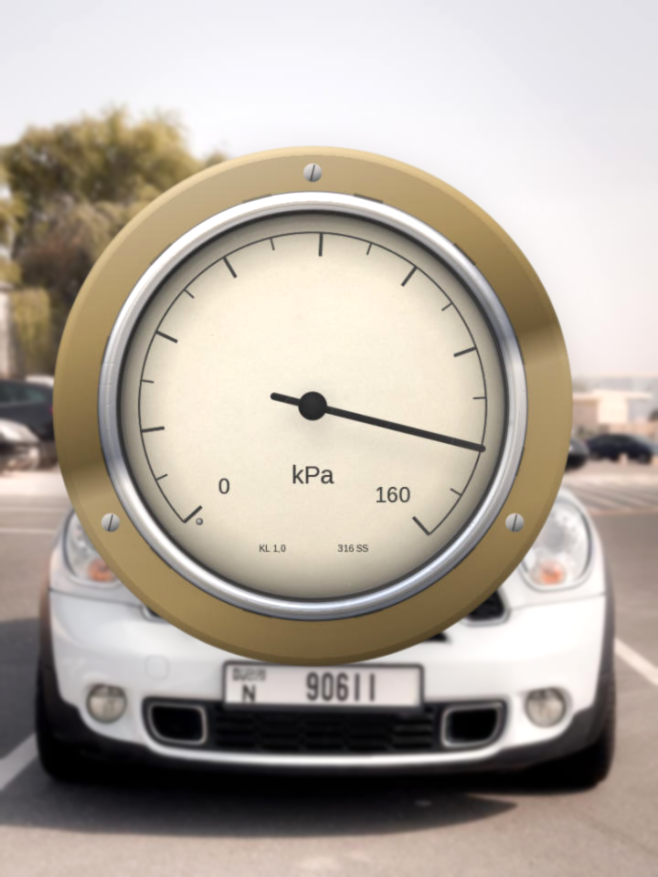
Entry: 140 kPa
